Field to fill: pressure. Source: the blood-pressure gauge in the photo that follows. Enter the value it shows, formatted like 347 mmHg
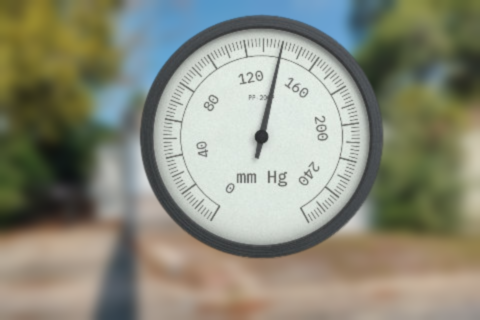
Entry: 140 mmHg
